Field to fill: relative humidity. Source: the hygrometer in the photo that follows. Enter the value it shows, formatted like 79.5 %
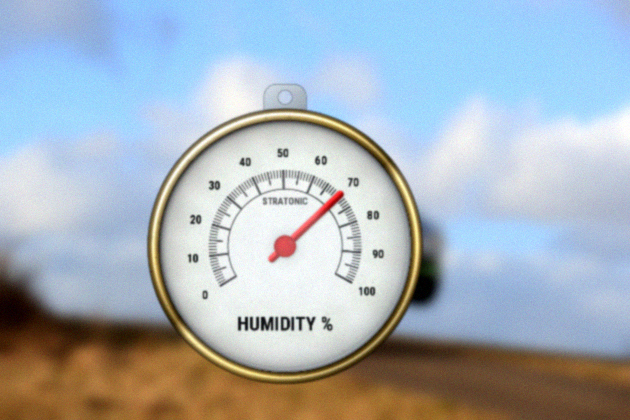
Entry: 70 %
